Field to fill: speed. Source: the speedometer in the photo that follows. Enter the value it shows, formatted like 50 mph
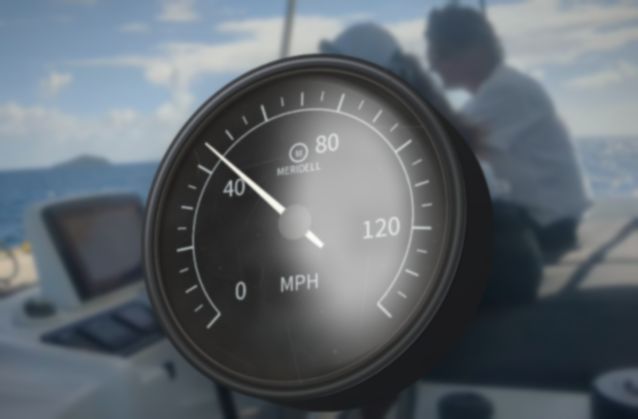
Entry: 45 mph
